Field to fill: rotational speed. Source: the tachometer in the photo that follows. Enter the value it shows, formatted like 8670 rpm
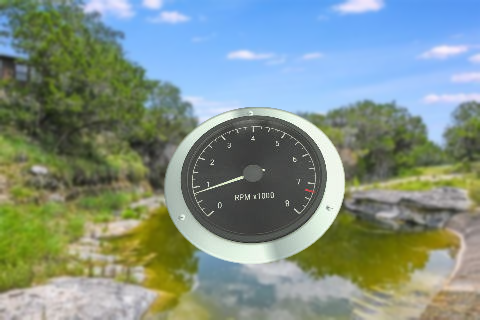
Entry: 750 rpm
